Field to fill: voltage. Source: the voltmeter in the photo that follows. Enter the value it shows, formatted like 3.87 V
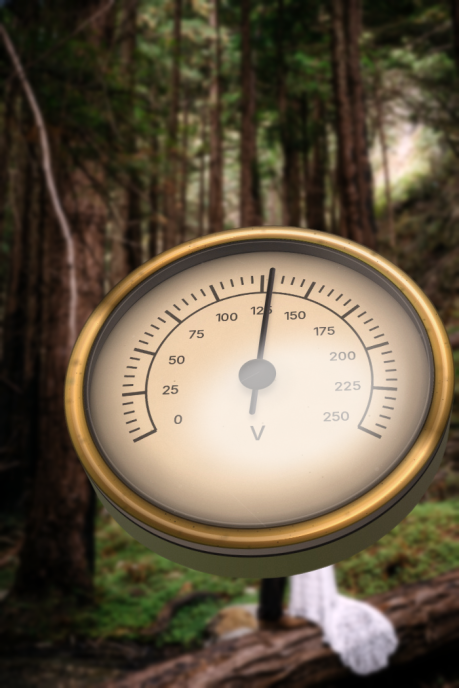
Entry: 130 V
